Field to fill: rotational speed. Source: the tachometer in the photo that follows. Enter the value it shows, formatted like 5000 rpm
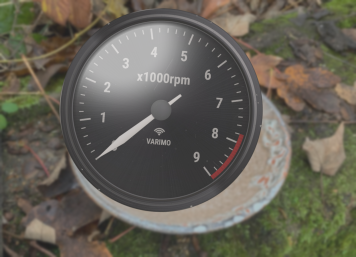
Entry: 0 rpm
